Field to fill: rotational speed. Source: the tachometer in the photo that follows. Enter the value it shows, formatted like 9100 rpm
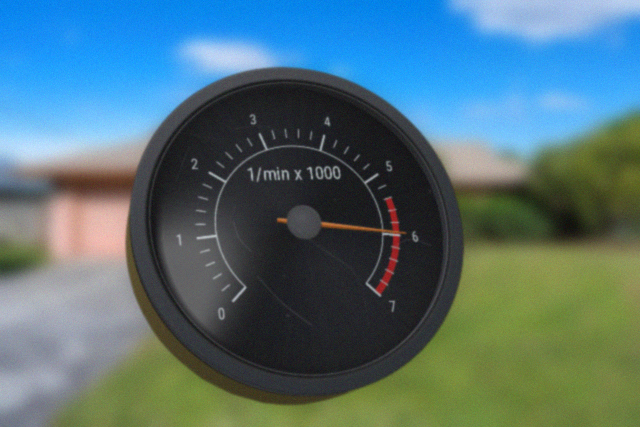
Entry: 6000 rpm
